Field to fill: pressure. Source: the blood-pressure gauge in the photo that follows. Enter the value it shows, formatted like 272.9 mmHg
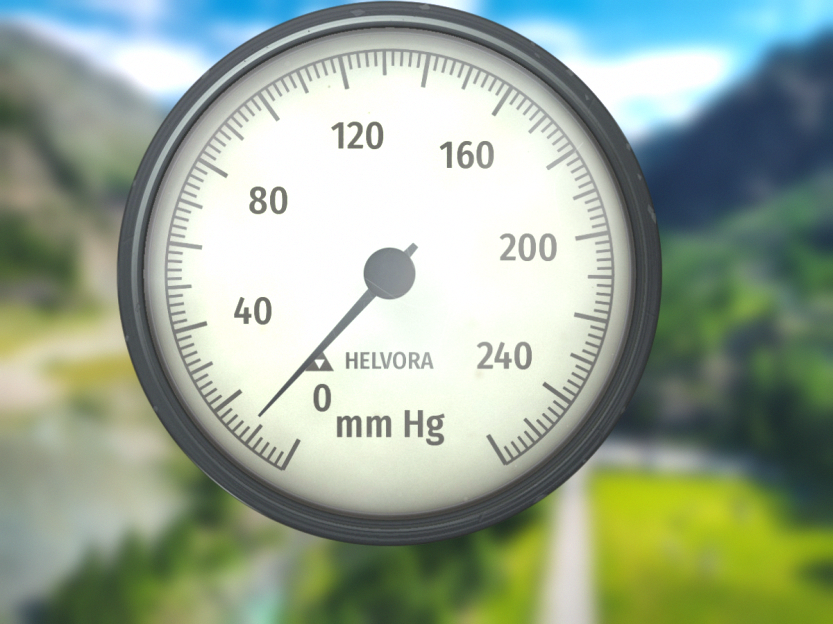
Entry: 12 mmHg
